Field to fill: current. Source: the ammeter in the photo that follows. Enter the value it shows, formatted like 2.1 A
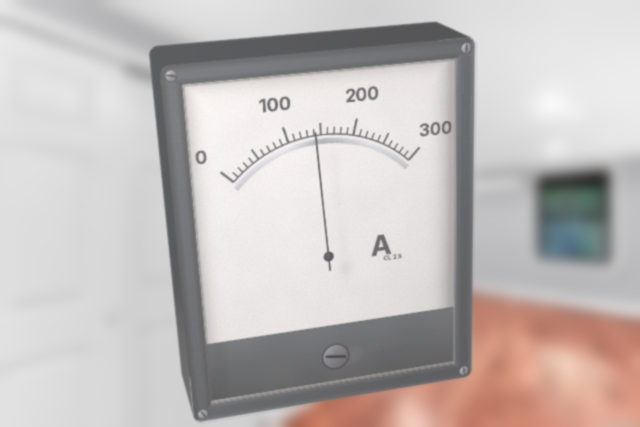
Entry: 140 A
